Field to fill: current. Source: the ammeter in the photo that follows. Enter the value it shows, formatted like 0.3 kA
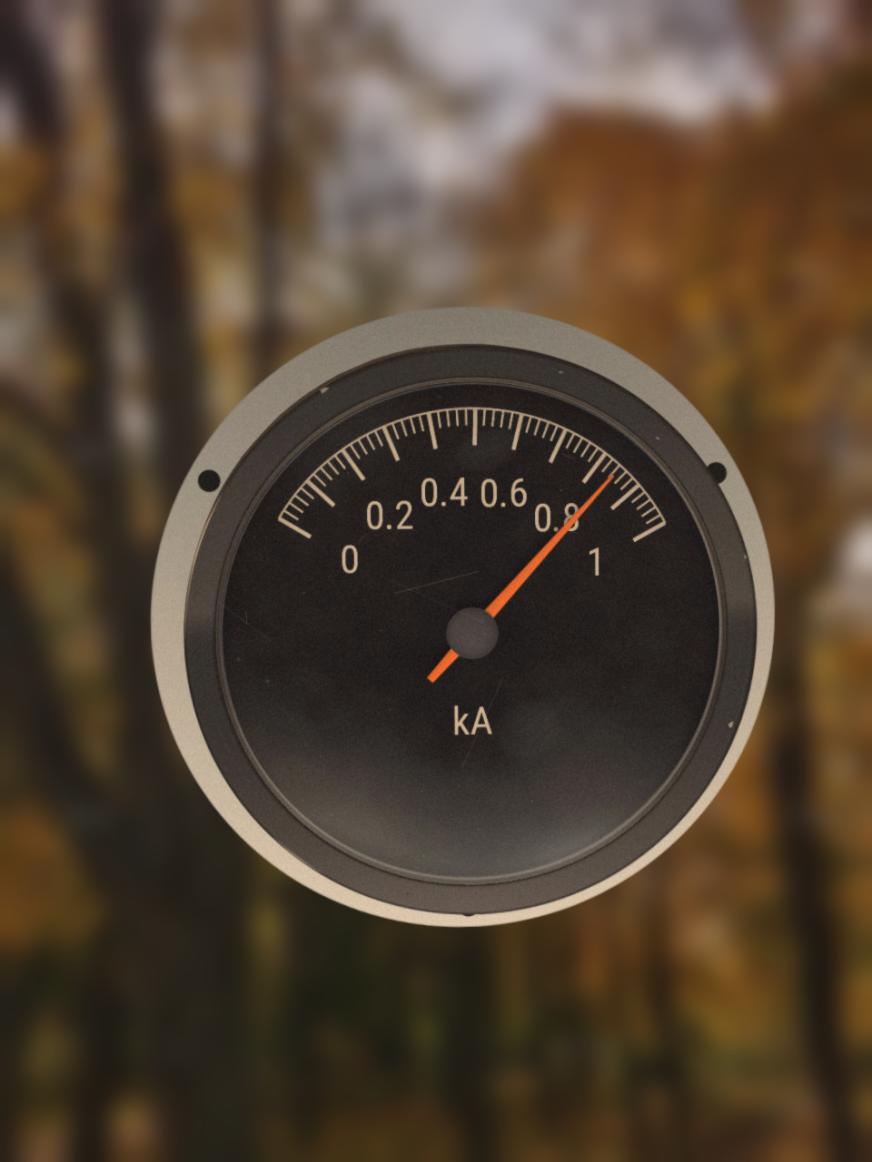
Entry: 0.84 kA
